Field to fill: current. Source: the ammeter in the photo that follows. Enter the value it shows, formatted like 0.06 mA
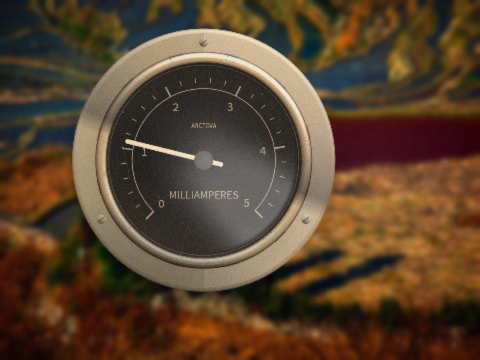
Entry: 1.1 mA
